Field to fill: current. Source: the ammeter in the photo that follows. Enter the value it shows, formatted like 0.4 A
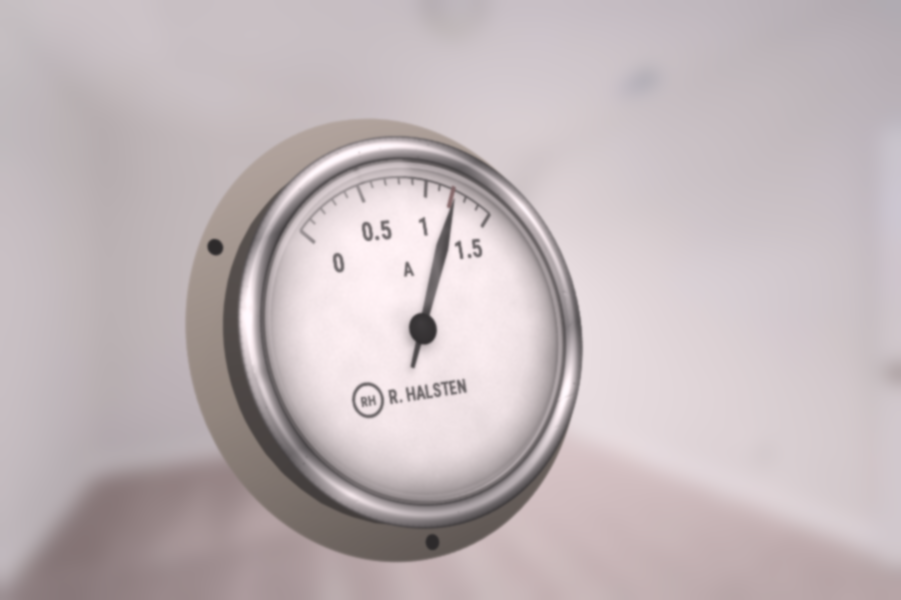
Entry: 1.2 A
